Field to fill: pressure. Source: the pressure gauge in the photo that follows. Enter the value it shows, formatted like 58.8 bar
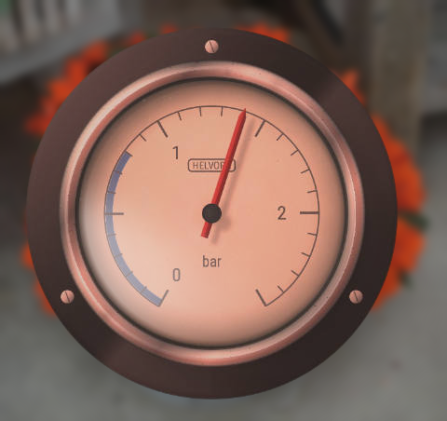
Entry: 1.4 bar
